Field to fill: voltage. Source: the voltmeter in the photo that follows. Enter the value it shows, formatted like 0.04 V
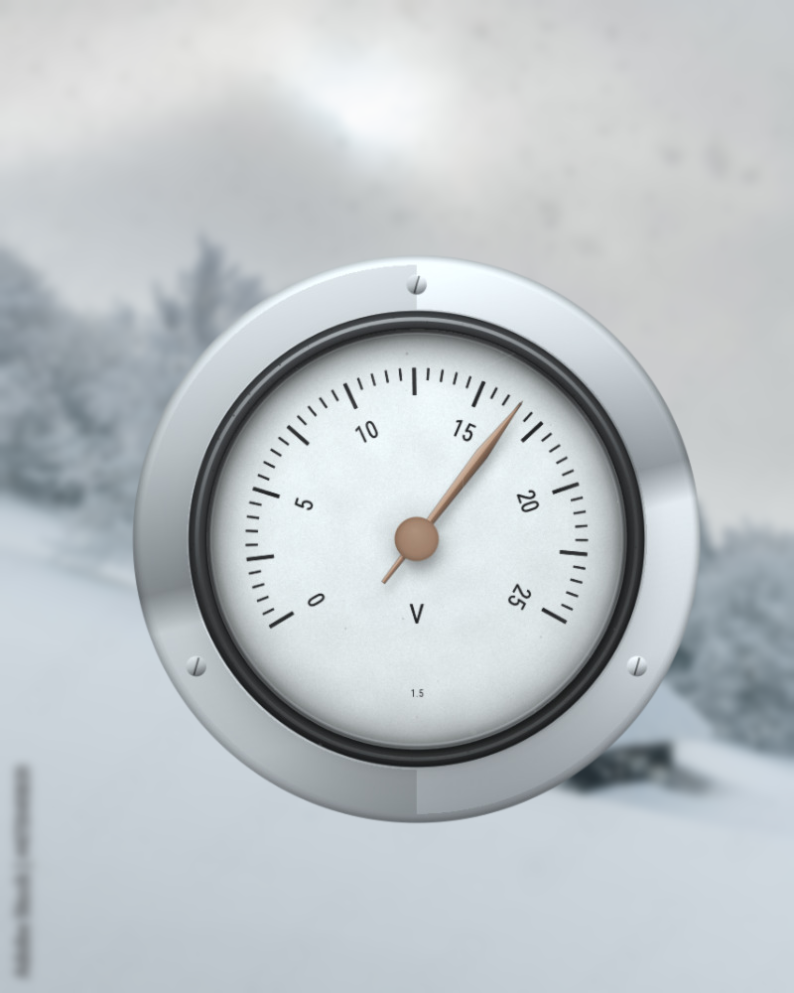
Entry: 16.5 V
